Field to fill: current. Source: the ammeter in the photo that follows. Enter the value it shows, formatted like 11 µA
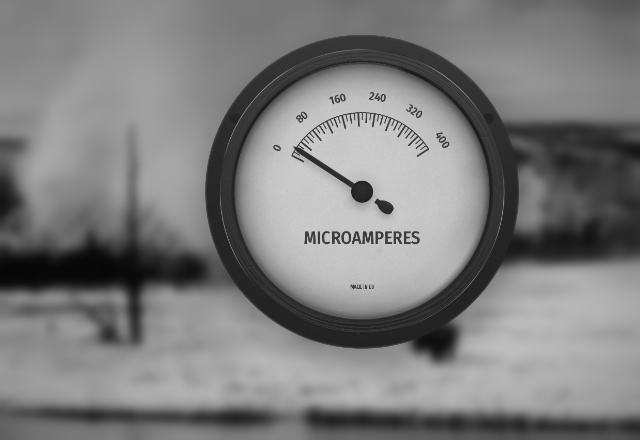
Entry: 20 µA
